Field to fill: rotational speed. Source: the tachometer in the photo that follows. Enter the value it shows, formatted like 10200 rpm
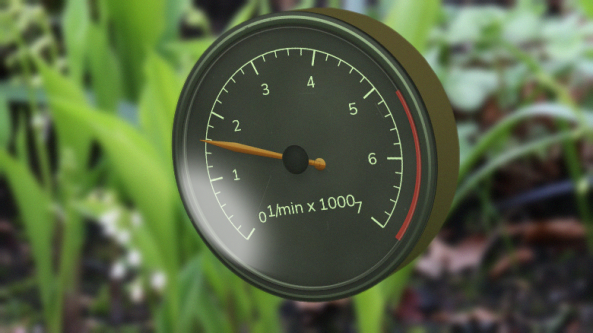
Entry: 1600 rpm
